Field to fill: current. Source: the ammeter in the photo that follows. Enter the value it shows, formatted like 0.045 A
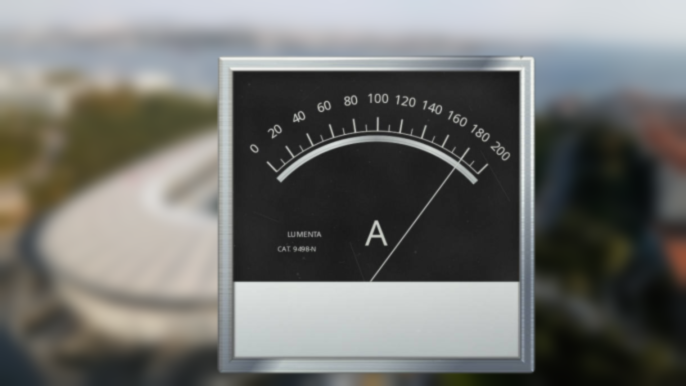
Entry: 180 A
